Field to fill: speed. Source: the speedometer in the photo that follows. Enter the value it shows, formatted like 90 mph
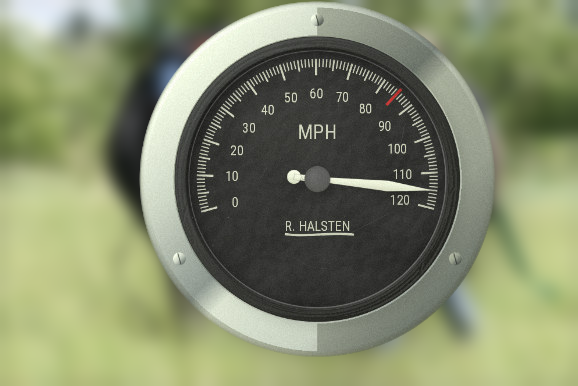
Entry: 115 mph
